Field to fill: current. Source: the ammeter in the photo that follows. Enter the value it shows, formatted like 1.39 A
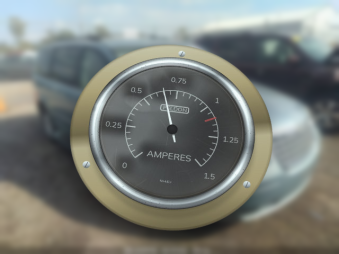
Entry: 0.65 A
